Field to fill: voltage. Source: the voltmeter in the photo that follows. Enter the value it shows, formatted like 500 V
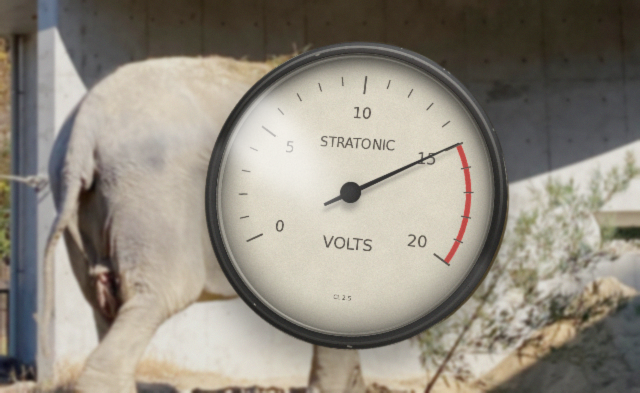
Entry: 15 V
